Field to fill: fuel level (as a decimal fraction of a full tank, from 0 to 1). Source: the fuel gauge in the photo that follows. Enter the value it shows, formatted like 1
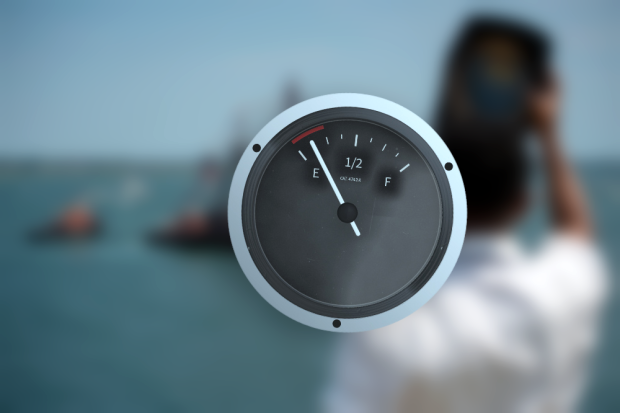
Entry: 0.125
